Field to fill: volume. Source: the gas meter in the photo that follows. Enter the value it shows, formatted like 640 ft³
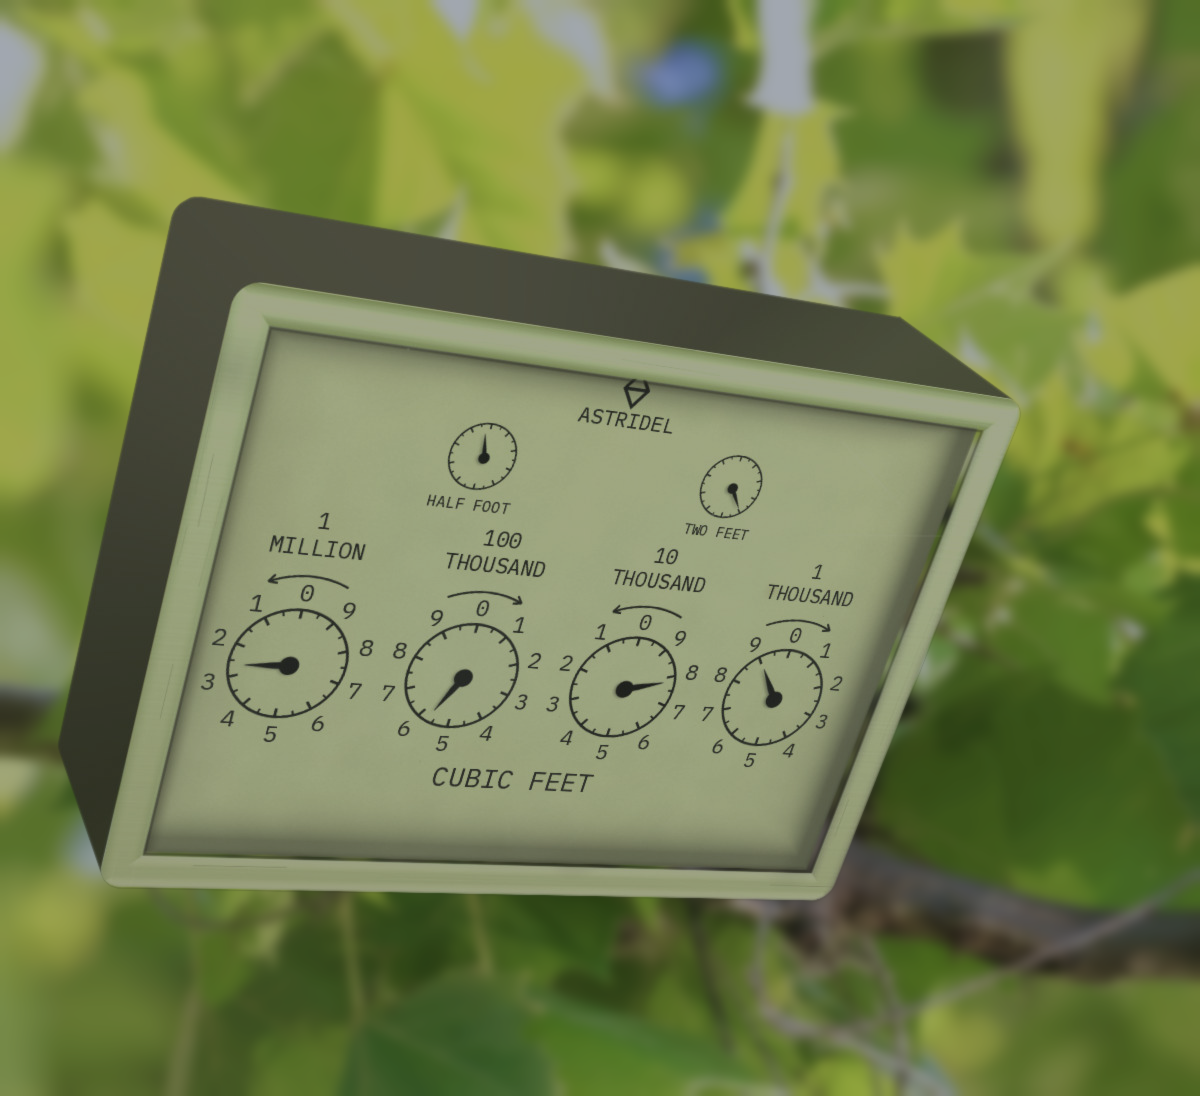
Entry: 257900 ft³
